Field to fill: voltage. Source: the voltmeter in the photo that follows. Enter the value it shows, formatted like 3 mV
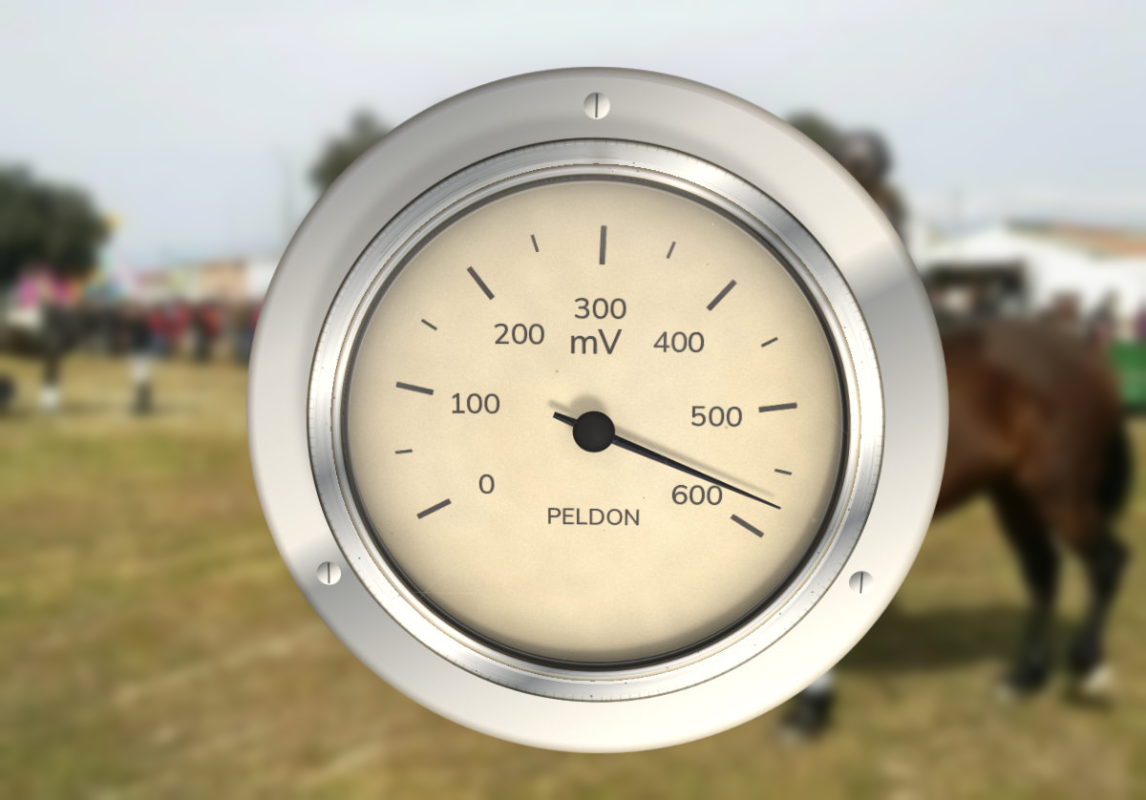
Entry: 575 mV
